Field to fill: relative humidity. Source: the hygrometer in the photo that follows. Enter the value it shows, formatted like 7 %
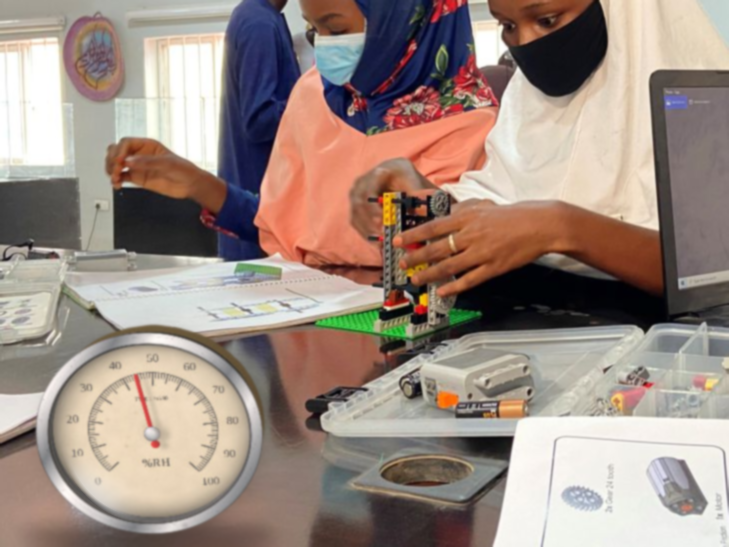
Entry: 45 %
